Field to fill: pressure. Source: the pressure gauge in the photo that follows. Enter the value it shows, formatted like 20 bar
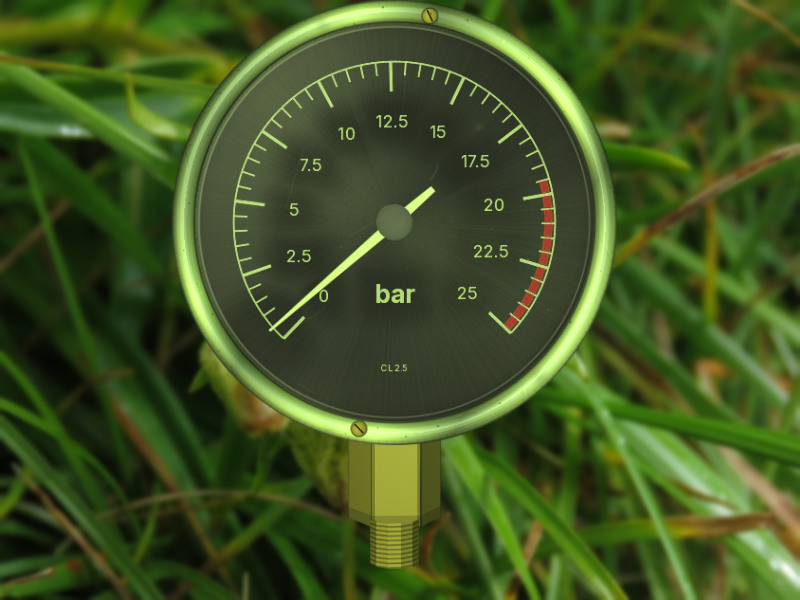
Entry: 0.5 bar
